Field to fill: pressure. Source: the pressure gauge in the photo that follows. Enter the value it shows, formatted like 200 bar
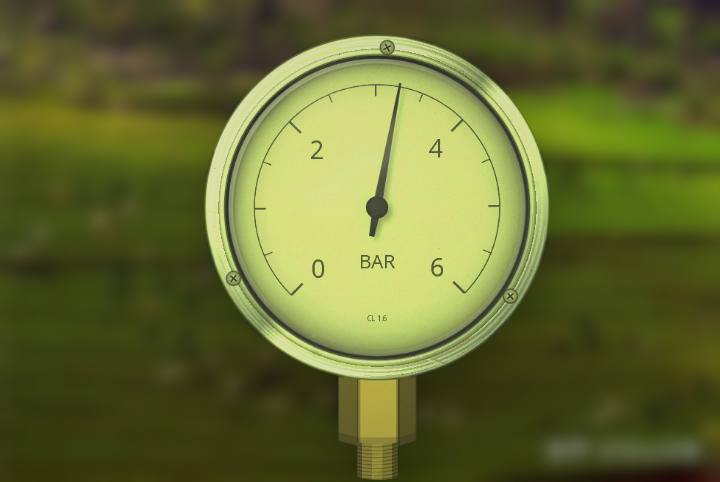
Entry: 3.25 bar
